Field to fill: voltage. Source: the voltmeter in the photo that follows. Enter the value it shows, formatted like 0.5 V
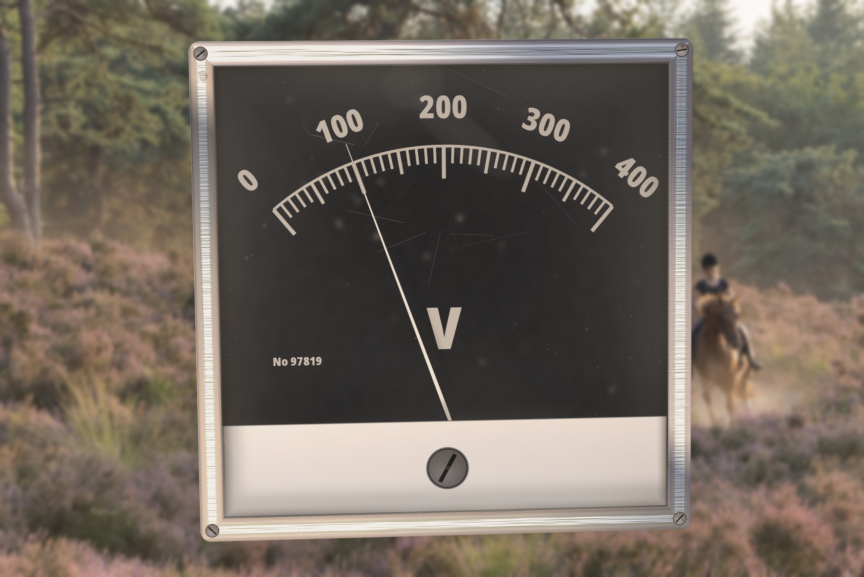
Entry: 100 V
